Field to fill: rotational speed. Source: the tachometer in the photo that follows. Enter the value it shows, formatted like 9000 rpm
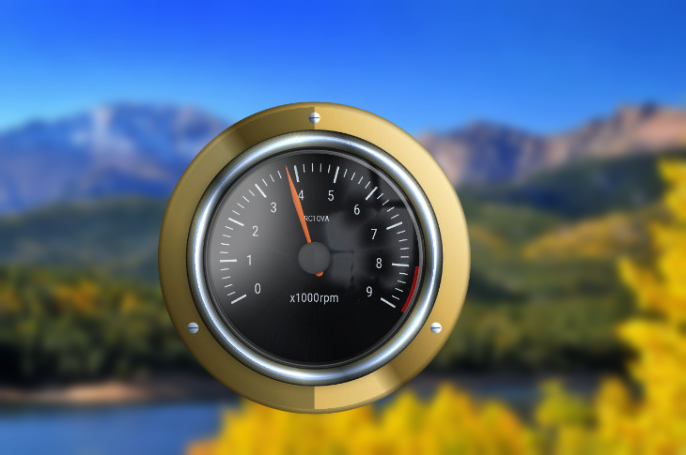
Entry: 3800 rpm
